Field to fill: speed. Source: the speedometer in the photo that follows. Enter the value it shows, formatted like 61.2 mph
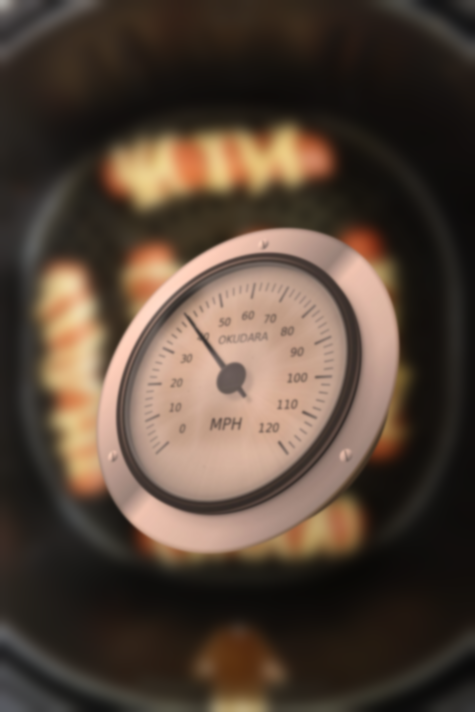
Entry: 40 mph
